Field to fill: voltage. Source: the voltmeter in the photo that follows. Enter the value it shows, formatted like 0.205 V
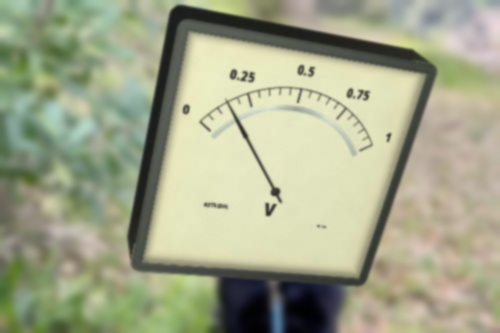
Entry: 0.15 V
